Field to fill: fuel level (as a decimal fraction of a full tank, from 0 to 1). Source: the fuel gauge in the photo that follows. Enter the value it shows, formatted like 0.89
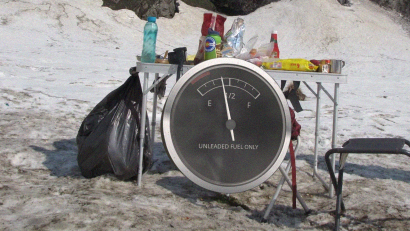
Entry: 0.375
